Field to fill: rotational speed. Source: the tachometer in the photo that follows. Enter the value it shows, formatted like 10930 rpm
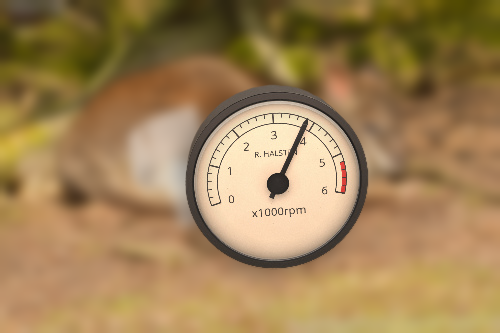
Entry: 3800 rpm
